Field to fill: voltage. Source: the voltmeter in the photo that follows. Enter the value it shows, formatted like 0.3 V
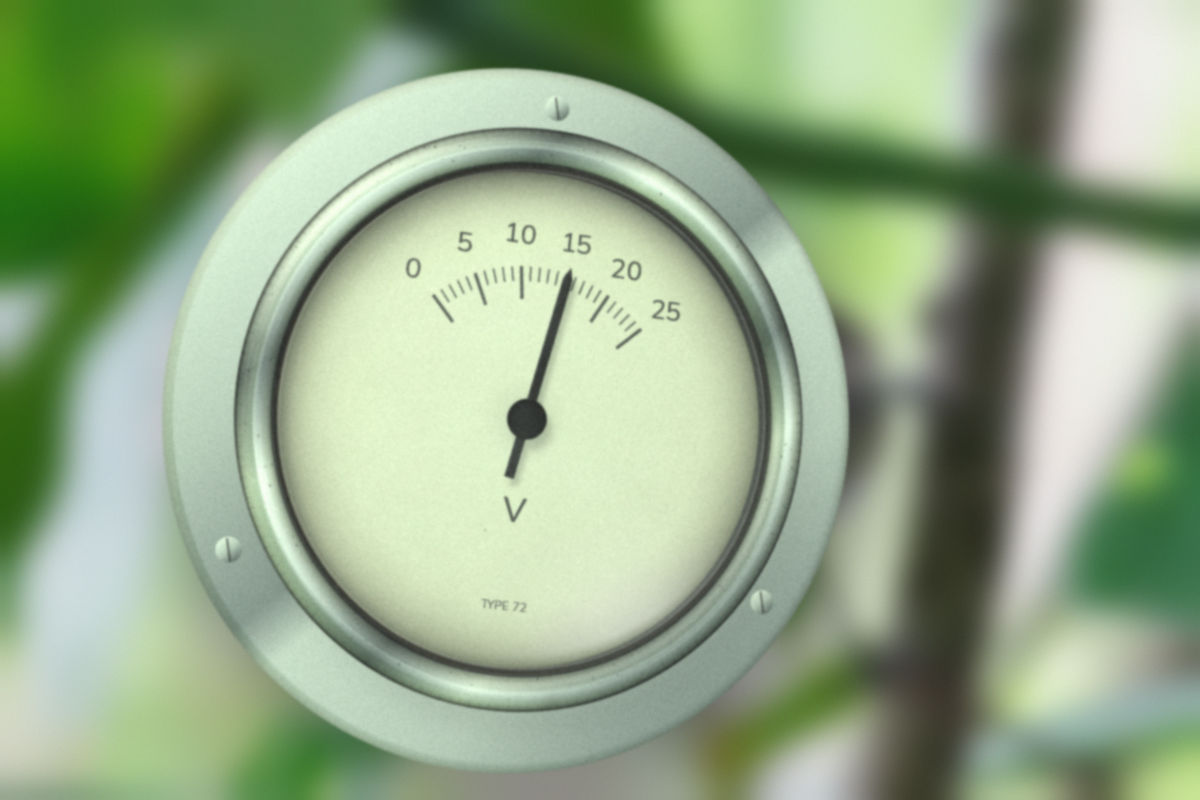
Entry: 15 V
